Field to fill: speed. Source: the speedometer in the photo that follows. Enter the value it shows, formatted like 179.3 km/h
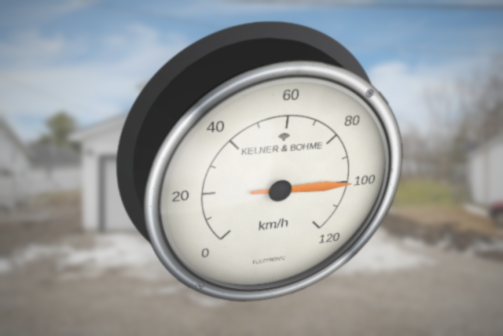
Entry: 100 km/h
